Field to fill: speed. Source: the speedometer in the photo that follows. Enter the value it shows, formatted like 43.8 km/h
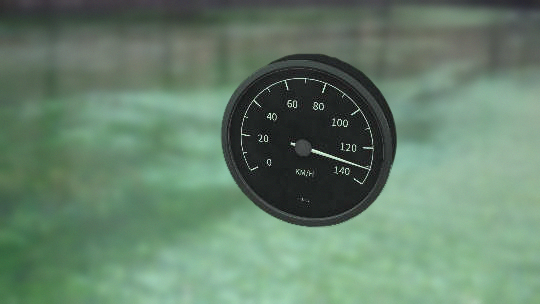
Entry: 130 km/h
